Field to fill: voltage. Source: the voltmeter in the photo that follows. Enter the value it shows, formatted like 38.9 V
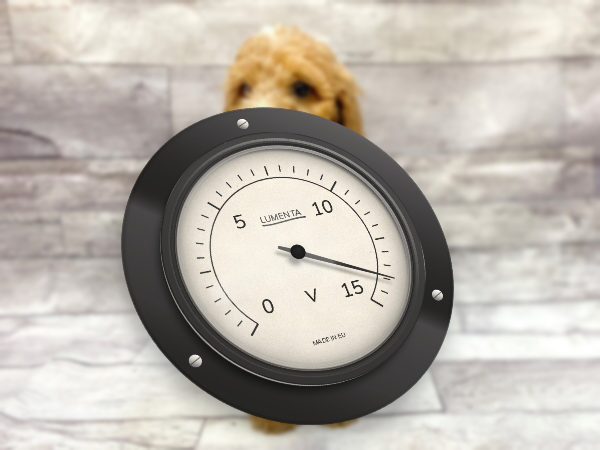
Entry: 14 V
